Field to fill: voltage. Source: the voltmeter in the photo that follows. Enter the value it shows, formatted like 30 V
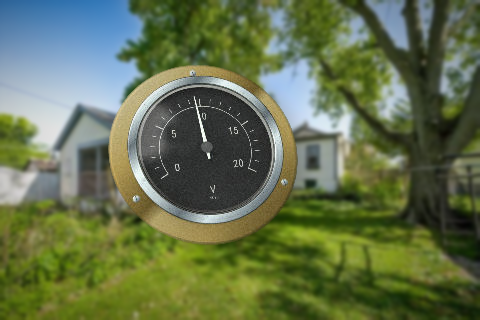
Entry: 9.5 V
